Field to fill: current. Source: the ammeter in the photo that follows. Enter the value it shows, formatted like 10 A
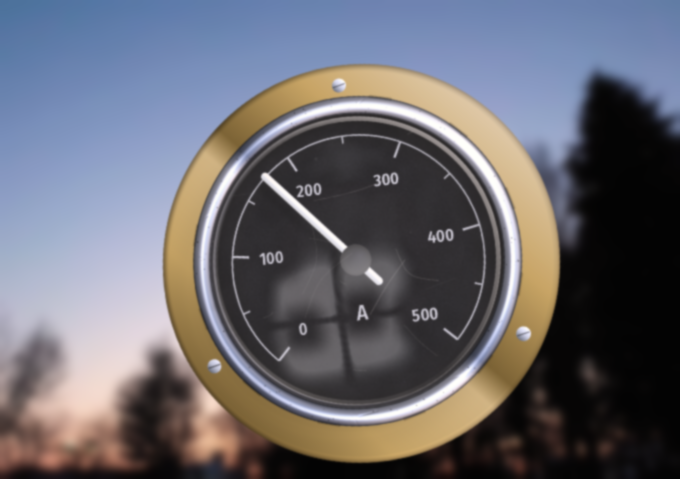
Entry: 175 A
